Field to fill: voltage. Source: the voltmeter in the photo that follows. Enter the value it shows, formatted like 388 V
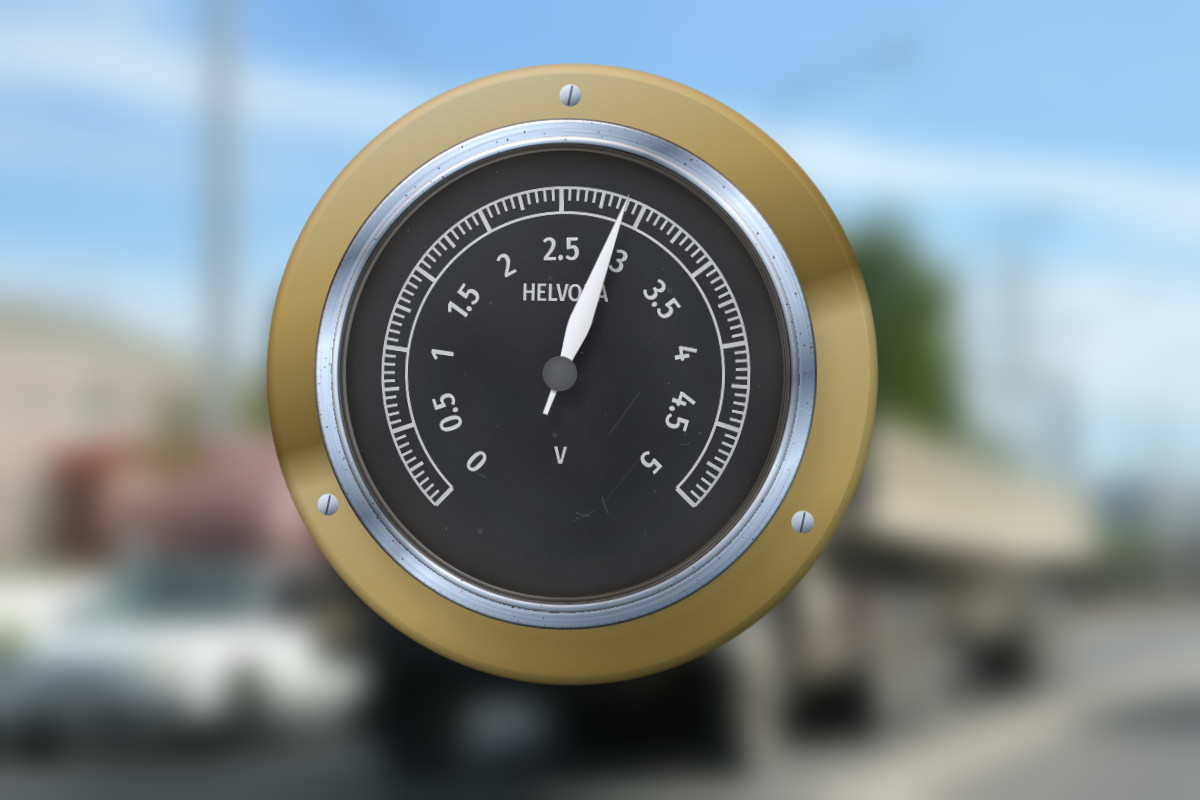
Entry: 2.9 V
